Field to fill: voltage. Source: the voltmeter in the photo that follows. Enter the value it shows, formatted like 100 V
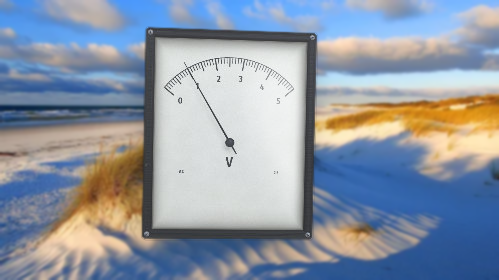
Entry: 1 V
